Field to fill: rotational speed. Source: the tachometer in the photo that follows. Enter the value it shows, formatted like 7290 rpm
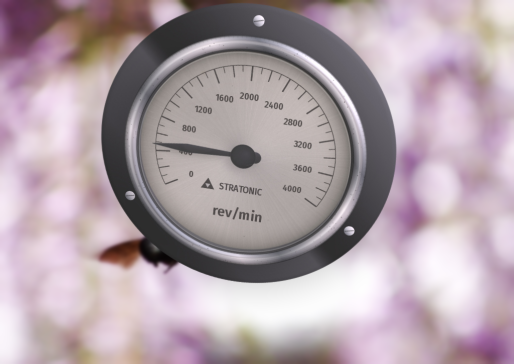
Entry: 500 rpm
